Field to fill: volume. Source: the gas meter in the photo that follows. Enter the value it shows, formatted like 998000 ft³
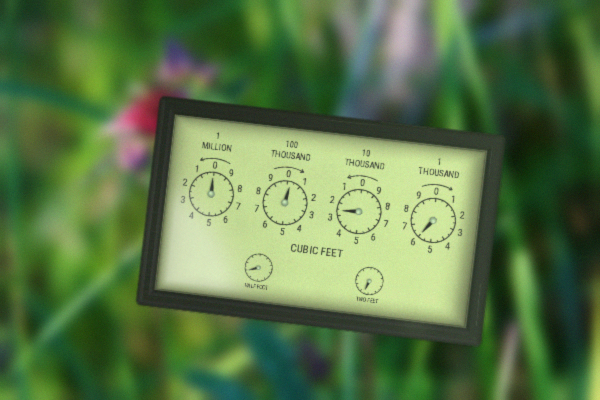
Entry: 2600 ft³
